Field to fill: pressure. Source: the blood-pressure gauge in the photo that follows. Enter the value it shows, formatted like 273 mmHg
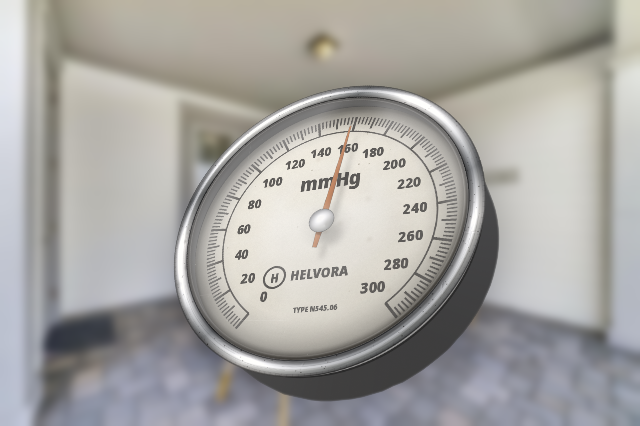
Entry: 160 mmHg
